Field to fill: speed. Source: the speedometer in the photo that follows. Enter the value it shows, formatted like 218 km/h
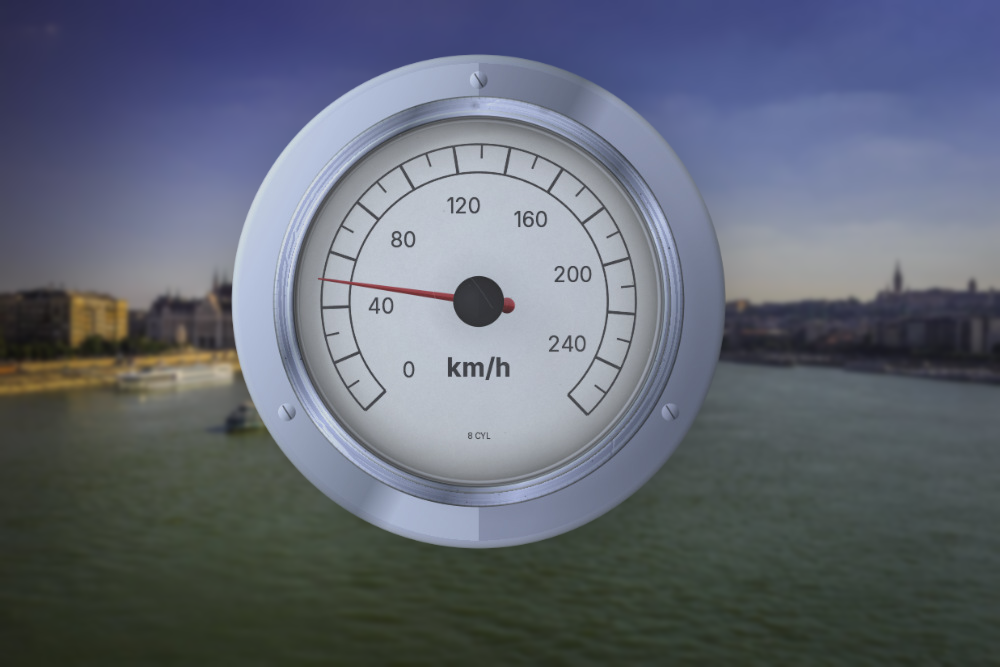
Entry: 50 km/h
